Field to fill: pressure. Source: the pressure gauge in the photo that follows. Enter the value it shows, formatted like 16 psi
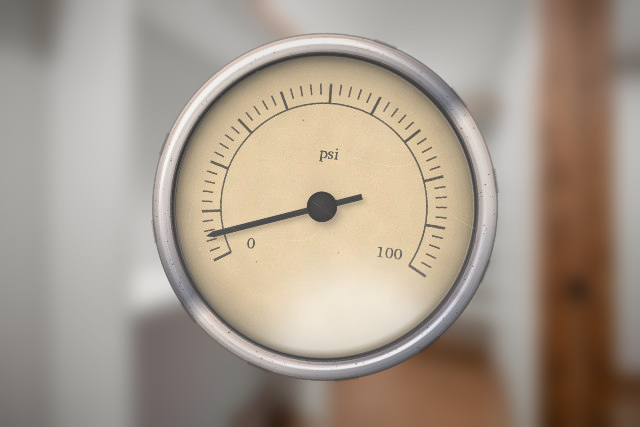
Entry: 5 psi
